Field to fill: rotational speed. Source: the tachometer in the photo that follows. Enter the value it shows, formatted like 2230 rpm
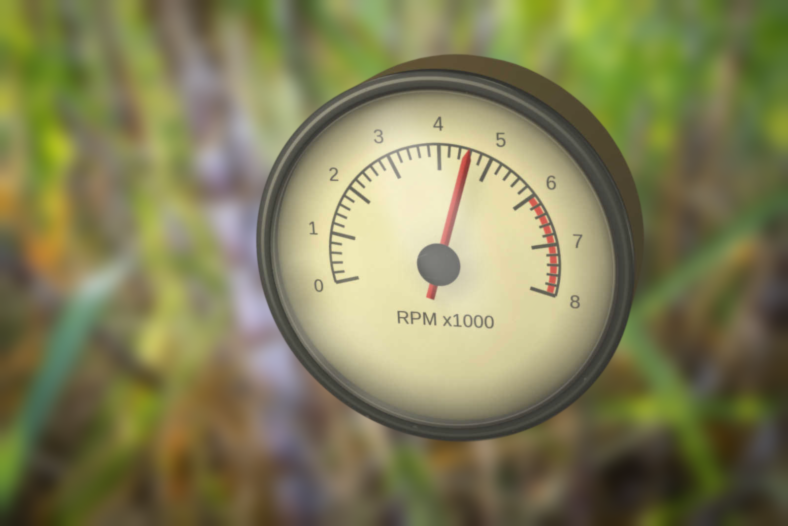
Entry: 4600 rpm
